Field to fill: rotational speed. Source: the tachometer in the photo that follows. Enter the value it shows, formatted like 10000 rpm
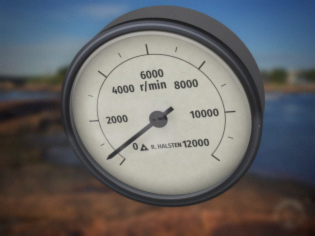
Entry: 500 rpm
